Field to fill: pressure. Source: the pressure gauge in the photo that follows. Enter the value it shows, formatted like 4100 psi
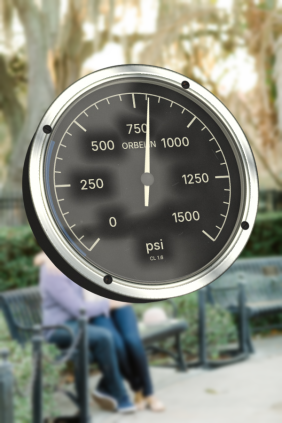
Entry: 800 psi
